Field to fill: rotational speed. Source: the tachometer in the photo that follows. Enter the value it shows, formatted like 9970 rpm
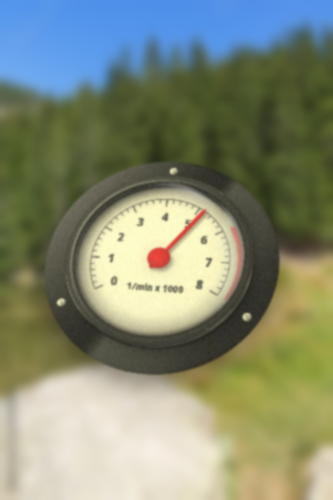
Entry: 5200 rpm
